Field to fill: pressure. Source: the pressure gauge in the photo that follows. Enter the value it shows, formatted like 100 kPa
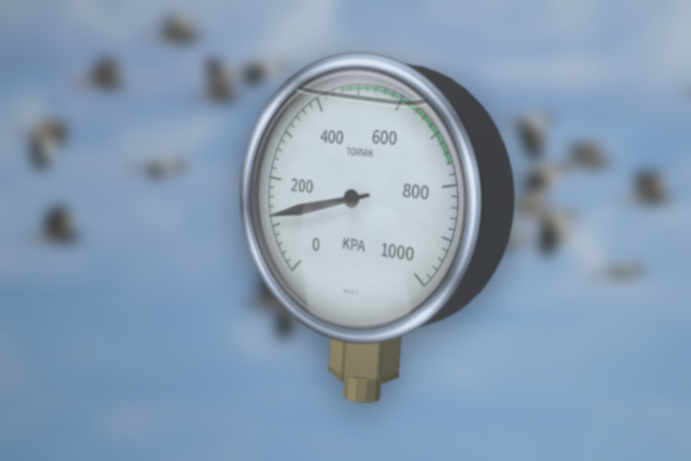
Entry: 120 kPa
